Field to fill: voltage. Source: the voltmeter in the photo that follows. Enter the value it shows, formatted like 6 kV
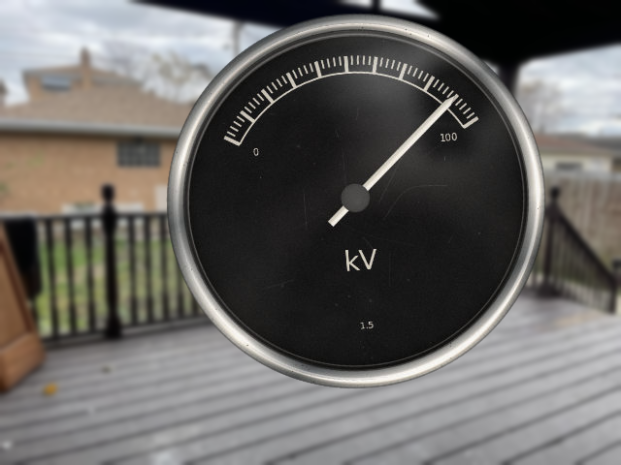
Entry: 90 kV
